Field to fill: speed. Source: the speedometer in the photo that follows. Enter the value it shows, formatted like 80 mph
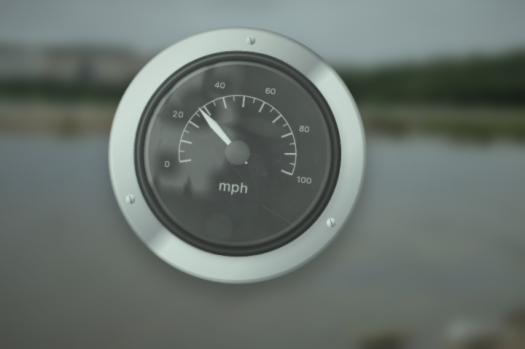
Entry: 27.5 mph
